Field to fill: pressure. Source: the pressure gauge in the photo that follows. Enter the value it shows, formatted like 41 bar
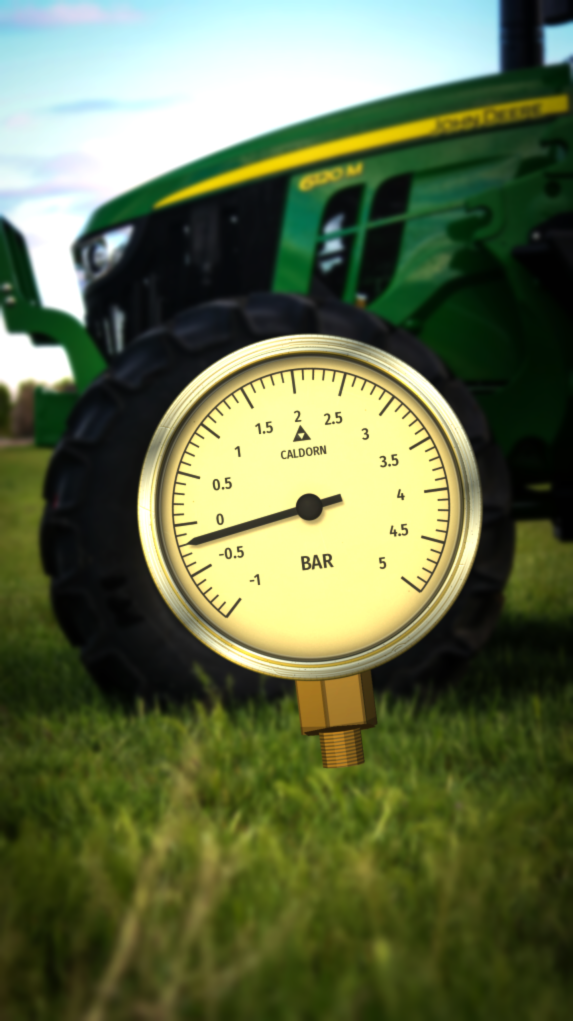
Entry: -0.2 bar
